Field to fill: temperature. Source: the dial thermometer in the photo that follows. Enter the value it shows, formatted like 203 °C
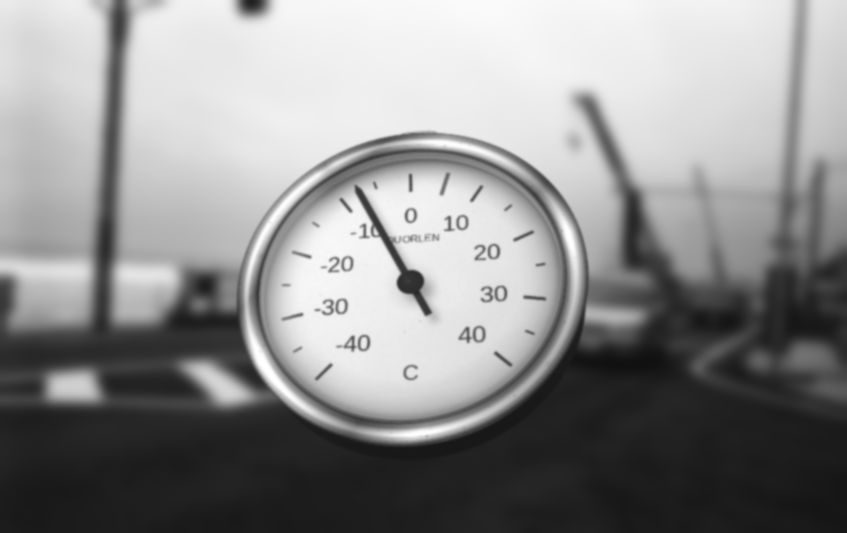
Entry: -7.5 °C
